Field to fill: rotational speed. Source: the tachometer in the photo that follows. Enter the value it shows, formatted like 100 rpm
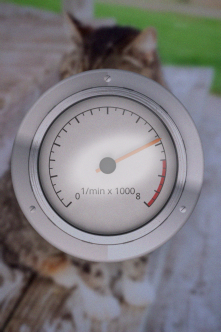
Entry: 5875 rpm
